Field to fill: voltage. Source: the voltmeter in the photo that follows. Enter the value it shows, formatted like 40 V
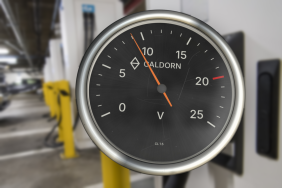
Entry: 9 V
